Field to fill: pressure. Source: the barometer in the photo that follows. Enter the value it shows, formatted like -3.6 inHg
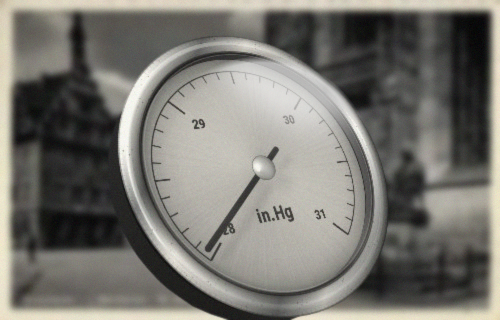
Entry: 28.05 inHg
